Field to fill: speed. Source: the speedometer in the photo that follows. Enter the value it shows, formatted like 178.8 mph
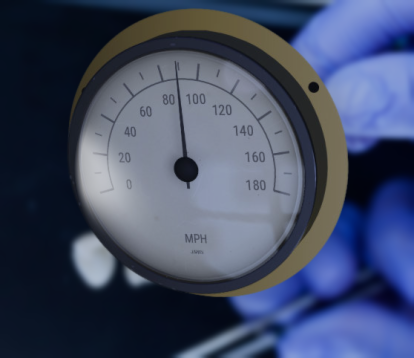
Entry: 90 mph
